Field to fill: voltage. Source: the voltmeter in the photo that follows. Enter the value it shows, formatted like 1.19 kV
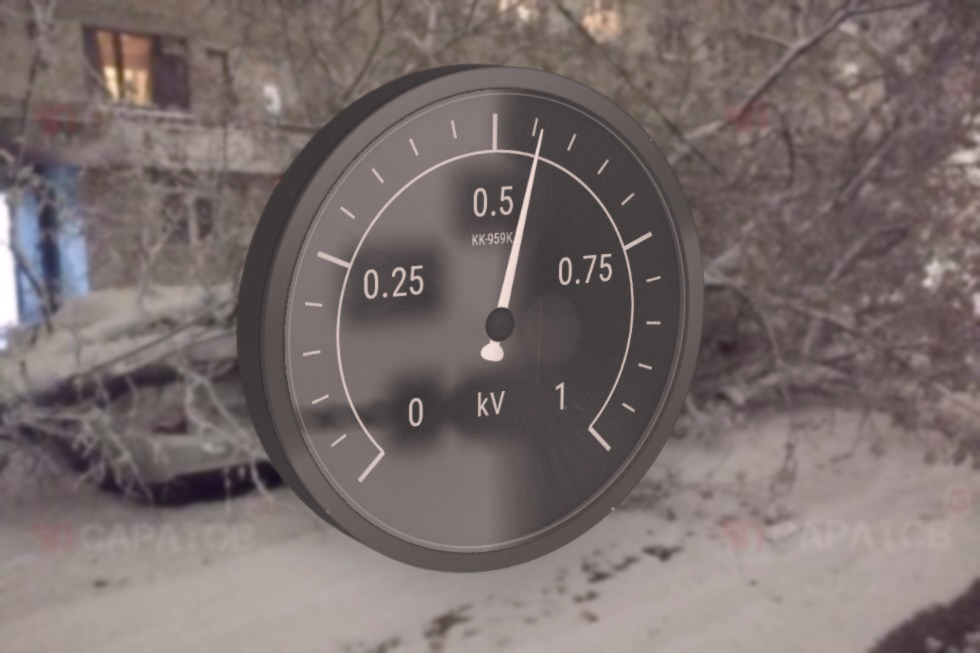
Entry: 0.55 kV
